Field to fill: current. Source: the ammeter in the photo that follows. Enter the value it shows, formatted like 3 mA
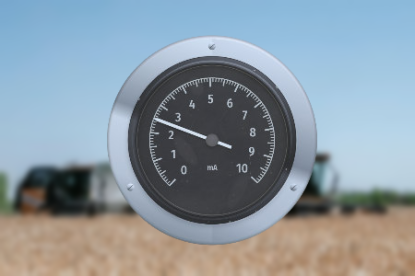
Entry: 2.5 mA
